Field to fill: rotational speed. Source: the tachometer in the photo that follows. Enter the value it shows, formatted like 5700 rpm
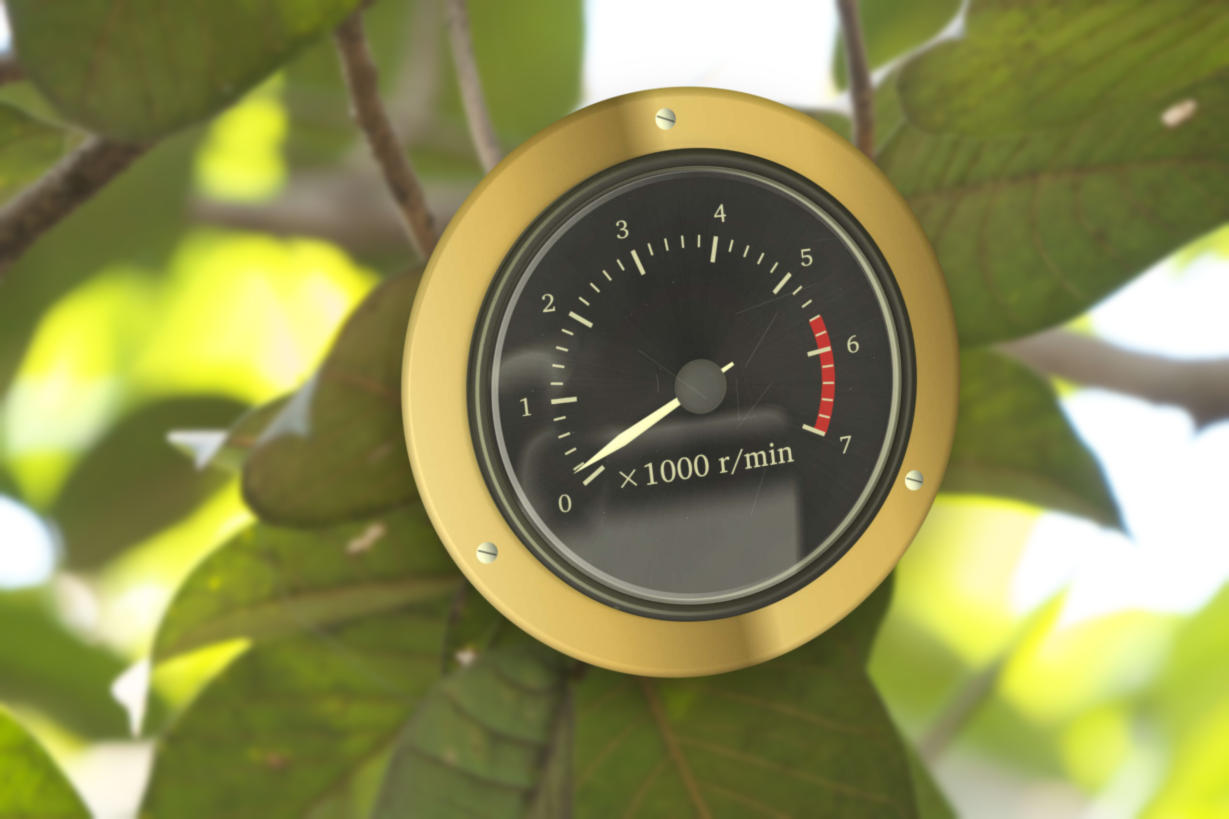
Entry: 200 rpm
